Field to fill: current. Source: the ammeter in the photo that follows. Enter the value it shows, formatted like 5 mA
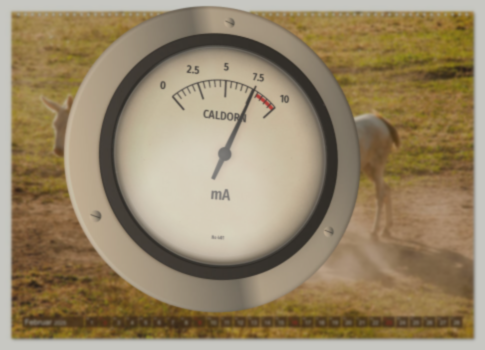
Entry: 7.5 mA
